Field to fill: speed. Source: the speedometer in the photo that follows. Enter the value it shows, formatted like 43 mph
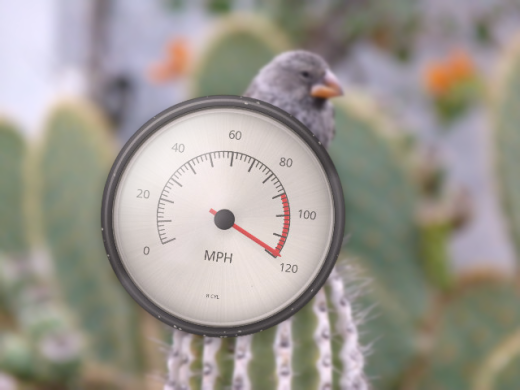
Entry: 118 mph
